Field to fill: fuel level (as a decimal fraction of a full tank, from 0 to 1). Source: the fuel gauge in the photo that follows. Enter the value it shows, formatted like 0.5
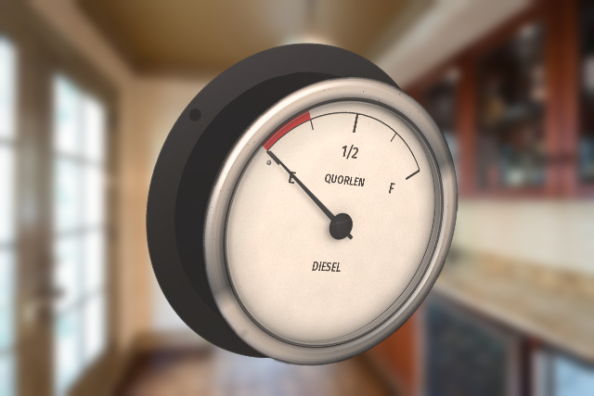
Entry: 0
